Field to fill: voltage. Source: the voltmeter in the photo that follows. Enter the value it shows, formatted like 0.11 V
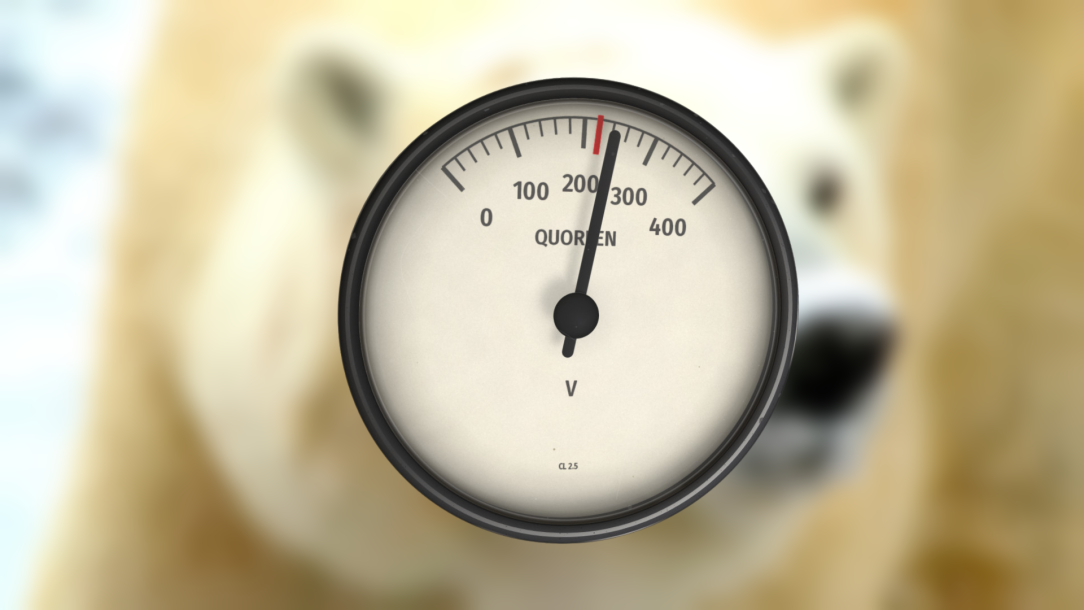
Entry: 240 V
